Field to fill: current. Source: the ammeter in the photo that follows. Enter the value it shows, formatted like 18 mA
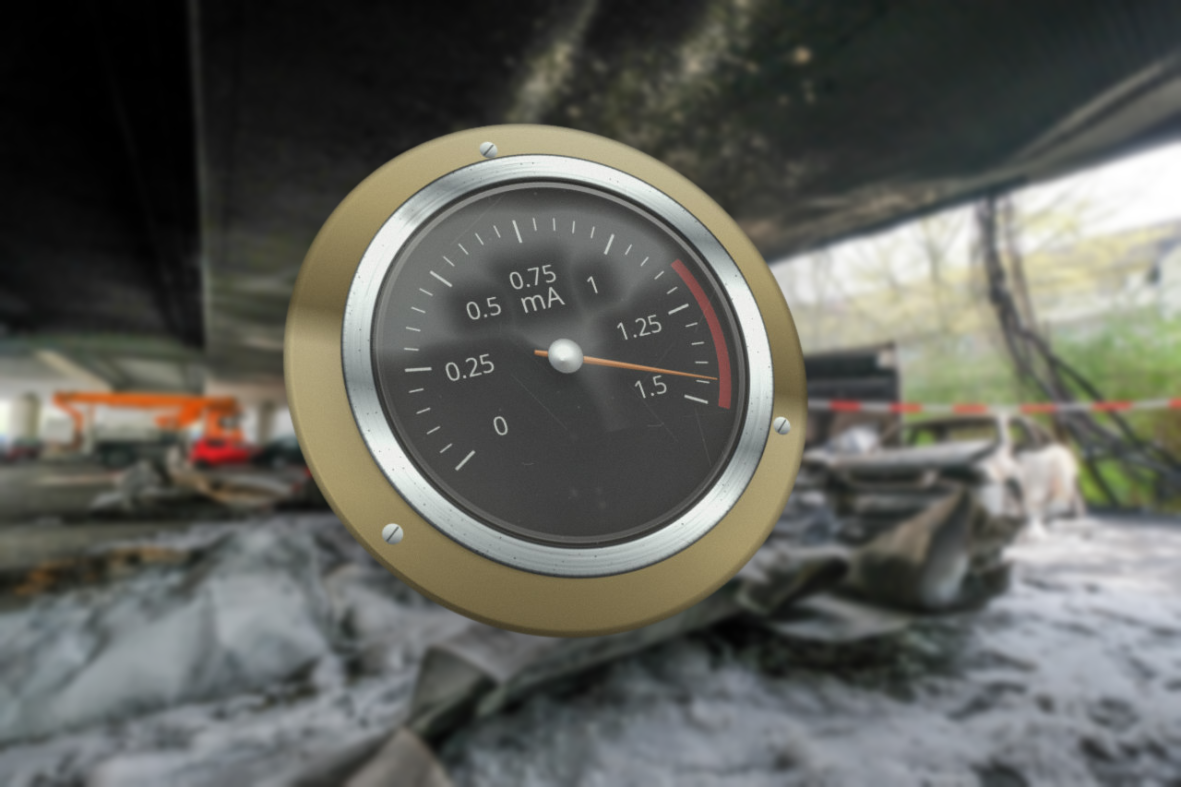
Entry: 1.45 mA
